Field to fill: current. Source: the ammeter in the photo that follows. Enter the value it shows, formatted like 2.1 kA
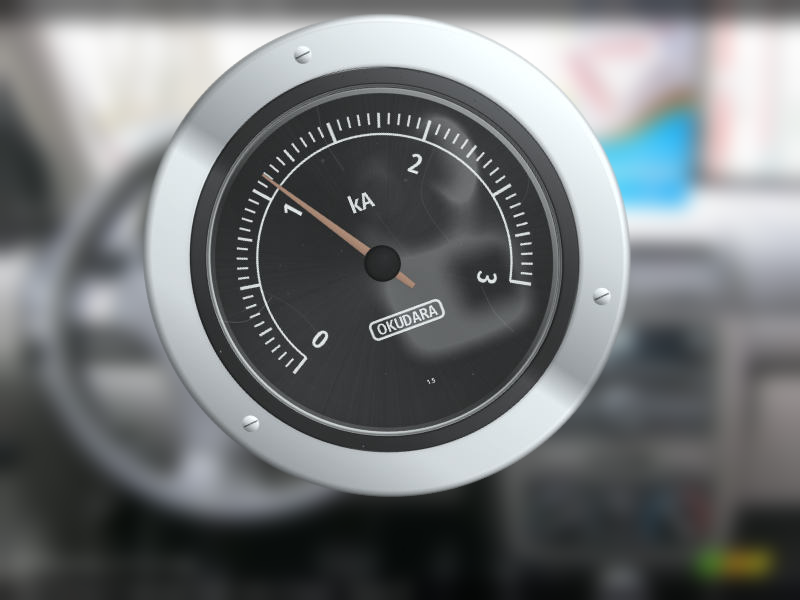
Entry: 1.1 kA
